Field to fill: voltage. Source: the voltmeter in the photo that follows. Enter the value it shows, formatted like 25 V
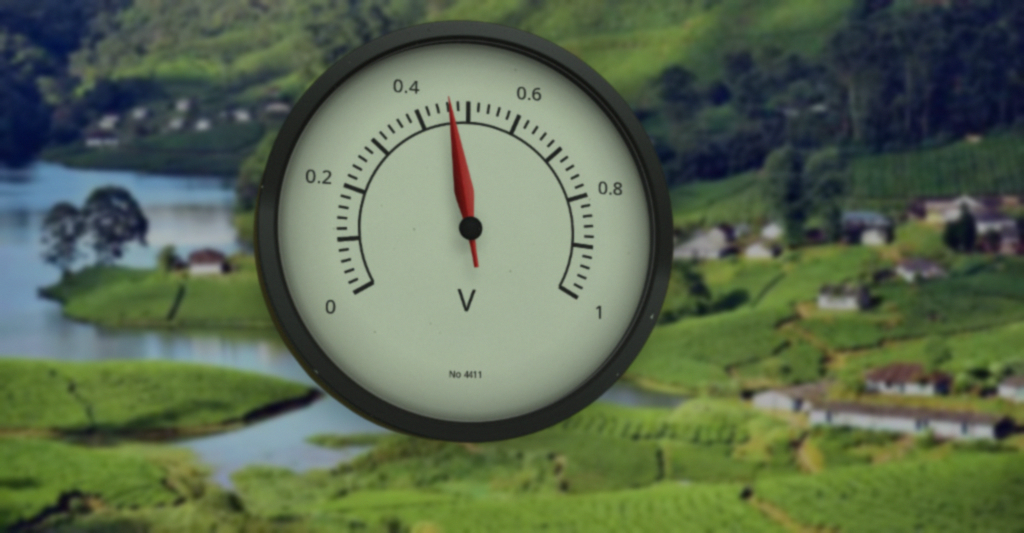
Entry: 0.46 V
